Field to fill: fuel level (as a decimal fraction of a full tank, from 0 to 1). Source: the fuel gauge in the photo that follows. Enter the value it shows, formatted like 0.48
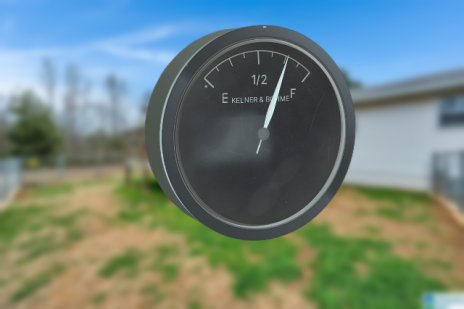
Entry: 0.75
